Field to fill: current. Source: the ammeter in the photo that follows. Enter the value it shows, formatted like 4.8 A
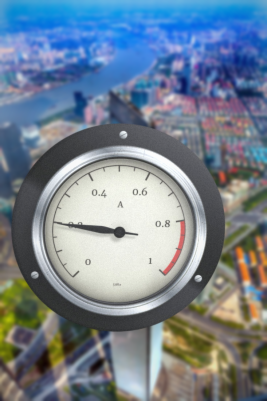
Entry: 0.2 A
